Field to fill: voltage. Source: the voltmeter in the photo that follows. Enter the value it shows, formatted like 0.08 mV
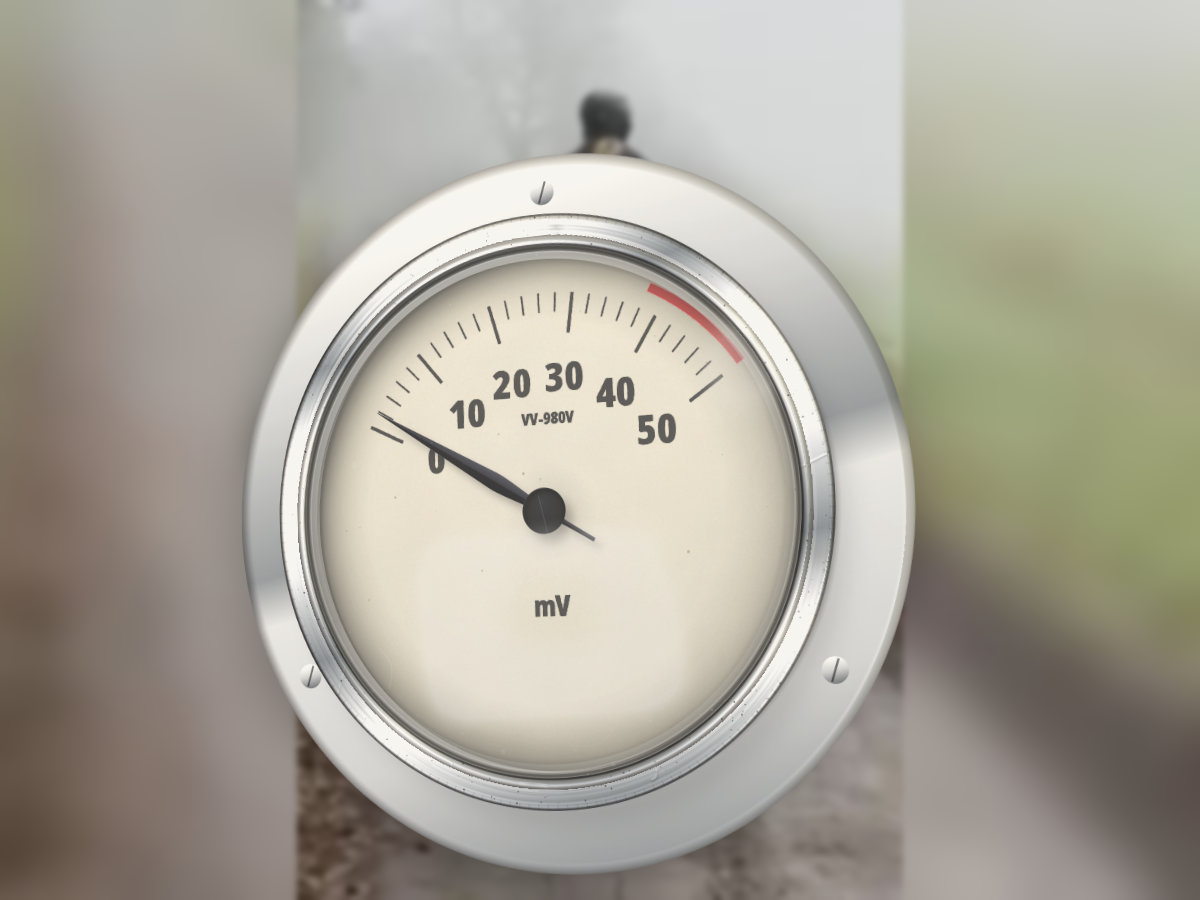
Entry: 2 mV
